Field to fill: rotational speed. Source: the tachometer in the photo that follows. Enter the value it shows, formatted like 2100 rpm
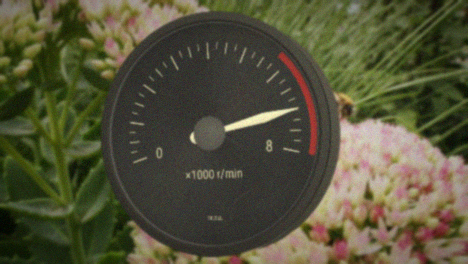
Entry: 7000 rpm
